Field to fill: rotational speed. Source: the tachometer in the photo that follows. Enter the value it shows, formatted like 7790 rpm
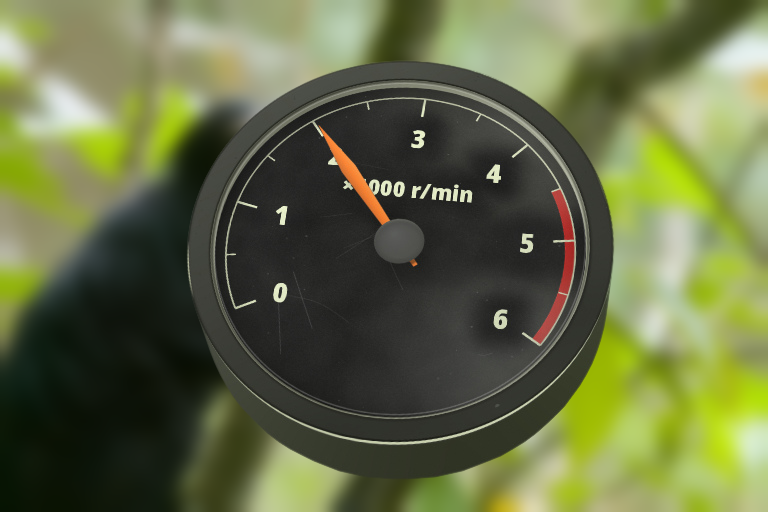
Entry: 2000 rpm
